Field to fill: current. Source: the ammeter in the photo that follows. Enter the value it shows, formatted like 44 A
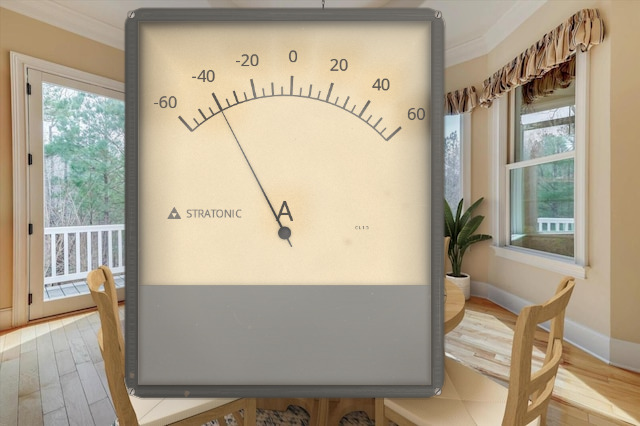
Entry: -40 A
